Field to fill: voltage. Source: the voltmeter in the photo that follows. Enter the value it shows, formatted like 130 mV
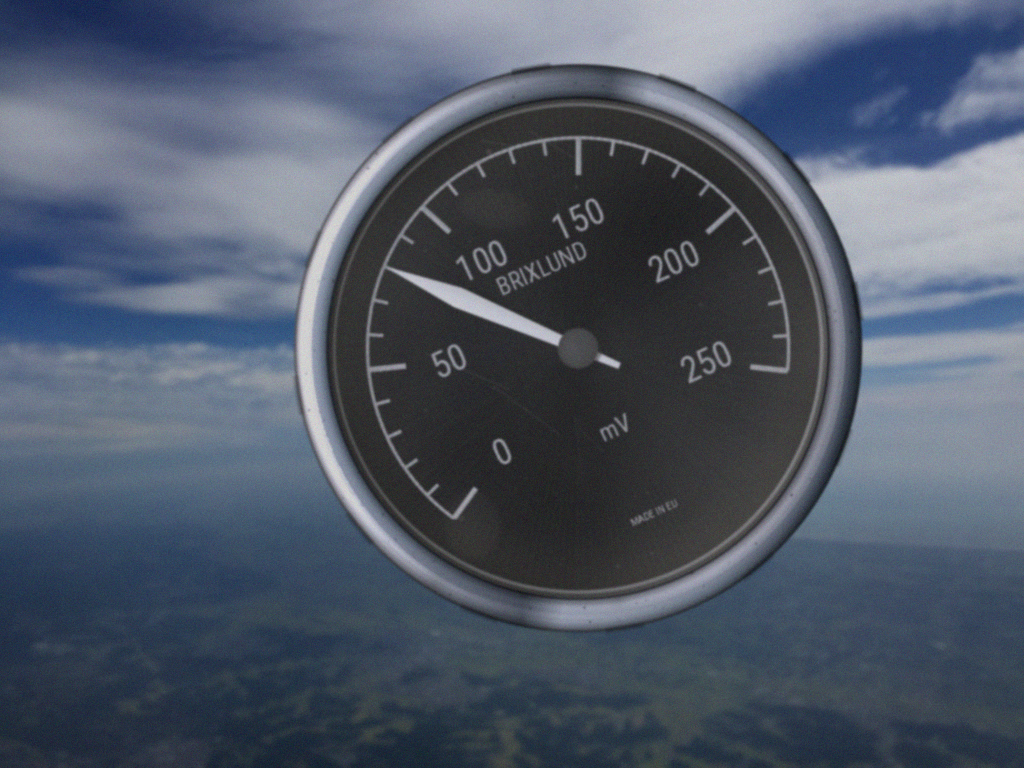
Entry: 80 mV
